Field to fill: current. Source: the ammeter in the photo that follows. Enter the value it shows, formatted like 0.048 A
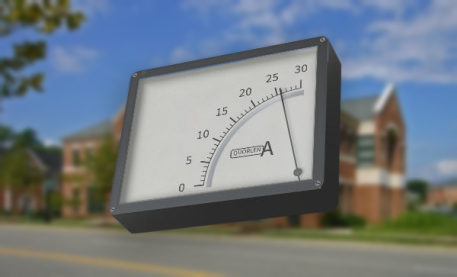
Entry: 26 A
